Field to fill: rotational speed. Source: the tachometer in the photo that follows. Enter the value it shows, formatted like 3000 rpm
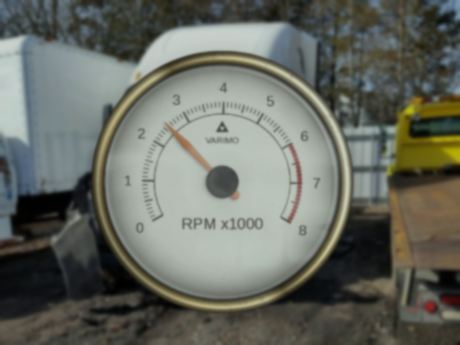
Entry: 2500 rpm
